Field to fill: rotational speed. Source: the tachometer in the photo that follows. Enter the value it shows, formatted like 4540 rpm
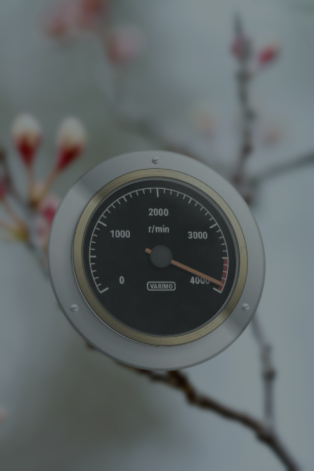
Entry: 3900 rpm
